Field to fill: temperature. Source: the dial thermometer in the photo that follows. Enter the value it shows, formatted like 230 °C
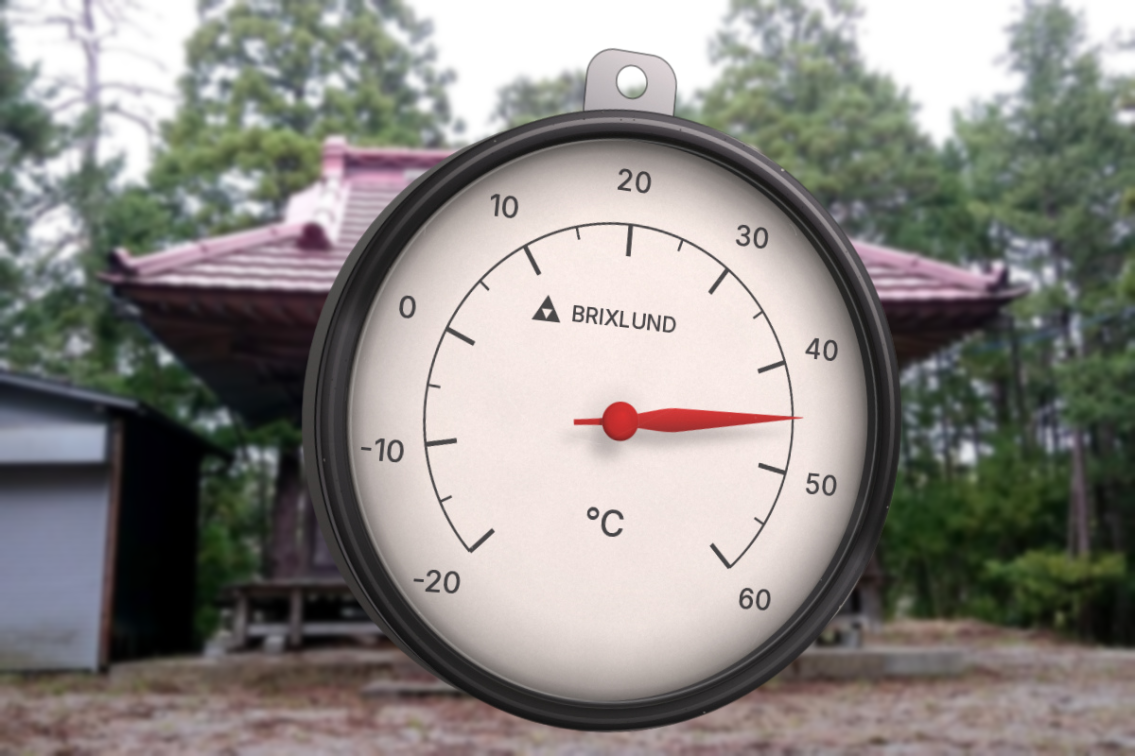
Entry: 45 °C
